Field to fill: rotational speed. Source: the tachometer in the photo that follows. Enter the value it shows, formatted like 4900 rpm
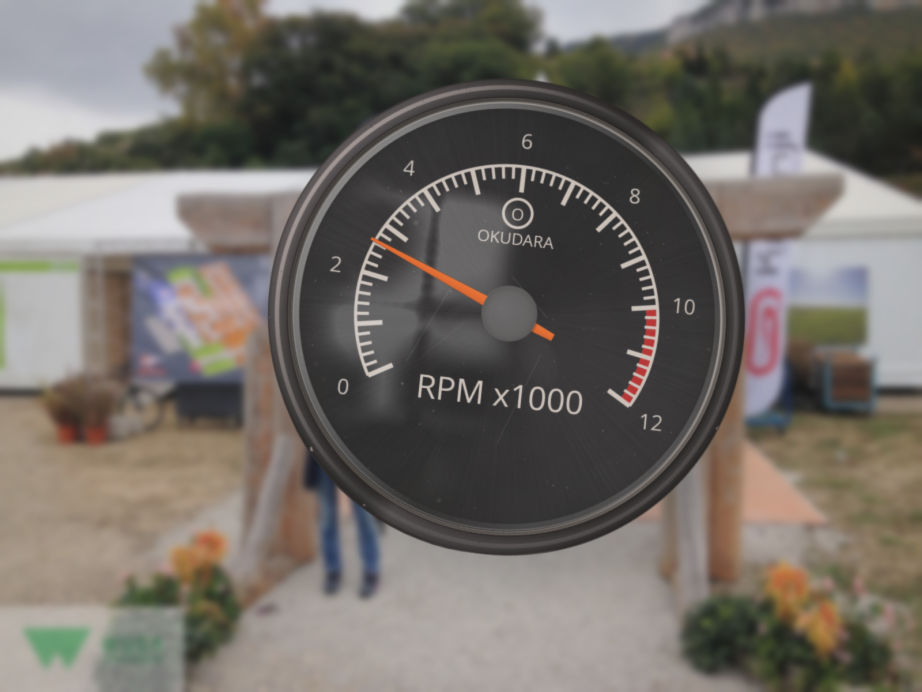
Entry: 2600 rpm
